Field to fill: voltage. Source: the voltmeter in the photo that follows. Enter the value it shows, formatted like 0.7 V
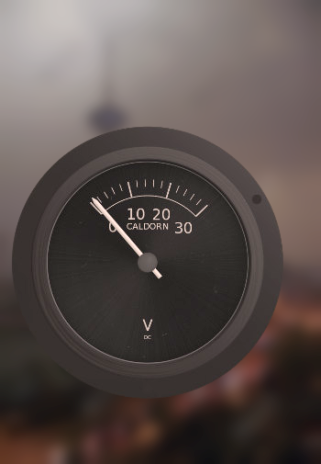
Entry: 1 V
